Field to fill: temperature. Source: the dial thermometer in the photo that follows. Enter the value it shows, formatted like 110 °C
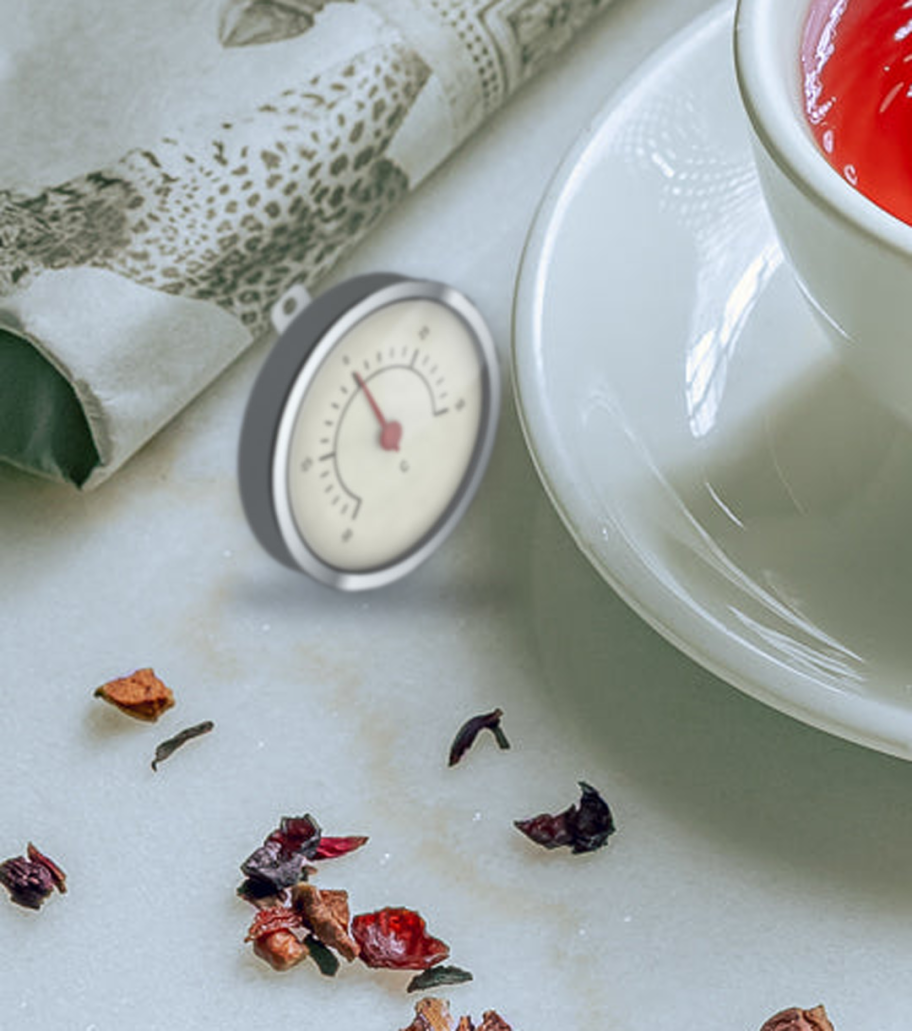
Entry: 0 °C
